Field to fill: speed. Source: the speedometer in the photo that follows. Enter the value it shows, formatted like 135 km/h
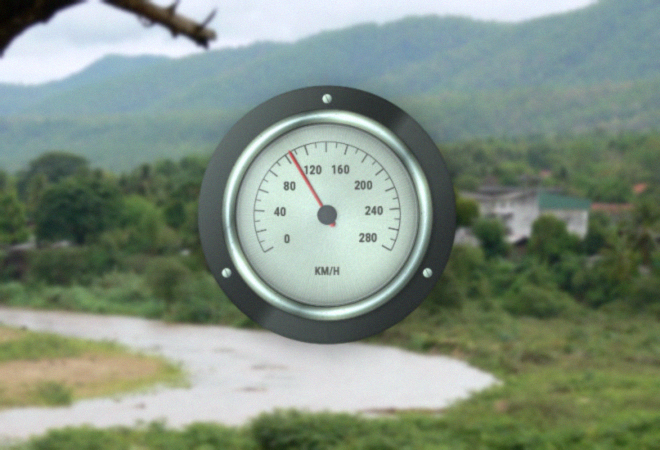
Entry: 105 km/h
